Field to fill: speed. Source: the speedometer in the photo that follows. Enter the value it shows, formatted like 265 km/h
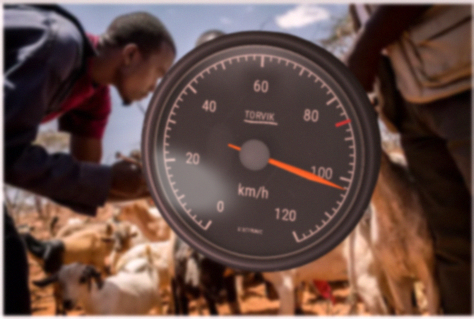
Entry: 102 km/h
